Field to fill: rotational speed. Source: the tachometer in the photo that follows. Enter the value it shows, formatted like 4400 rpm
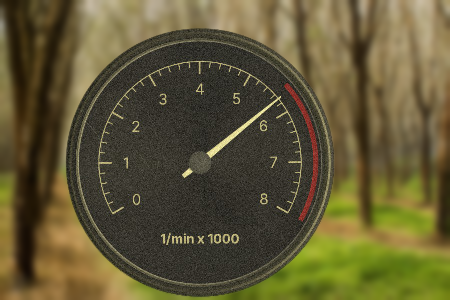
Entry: 5700 rpm
